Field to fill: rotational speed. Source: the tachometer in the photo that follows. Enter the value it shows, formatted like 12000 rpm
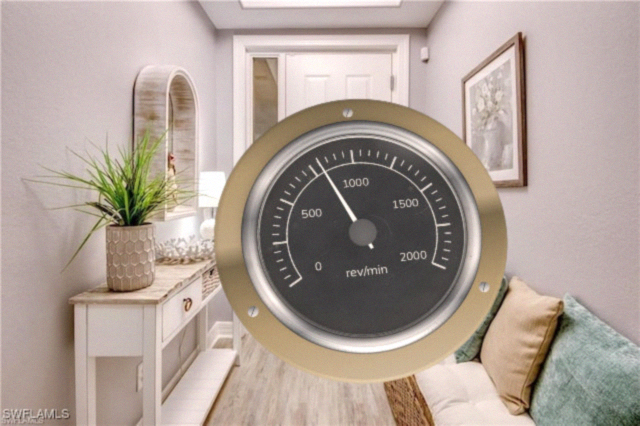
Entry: 800 rpm
